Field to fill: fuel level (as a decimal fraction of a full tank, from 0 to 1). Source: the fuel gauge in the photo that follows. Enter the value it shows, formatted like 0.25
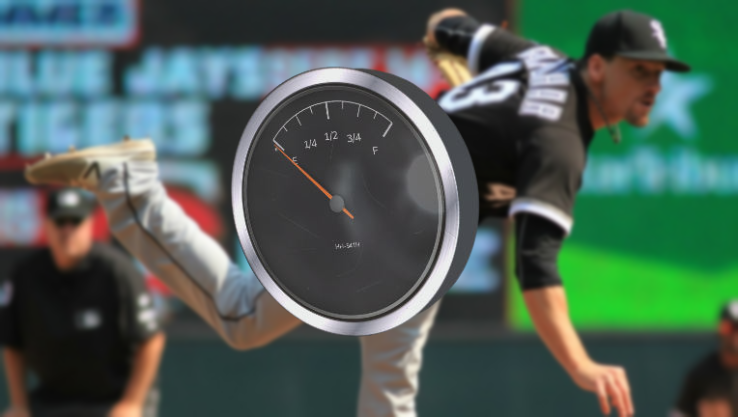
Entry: 0
